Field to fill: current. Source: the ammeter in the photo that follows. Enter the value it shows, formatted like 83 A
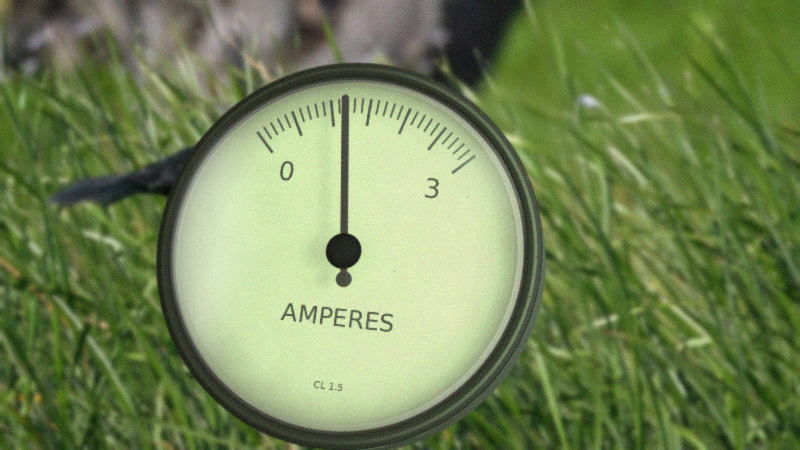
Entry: 1.2 A
